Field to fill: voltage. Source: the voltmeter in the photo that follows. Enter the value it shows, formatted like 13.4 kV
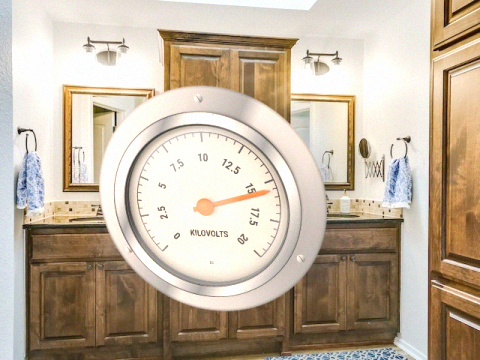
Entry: 15.5 kV
